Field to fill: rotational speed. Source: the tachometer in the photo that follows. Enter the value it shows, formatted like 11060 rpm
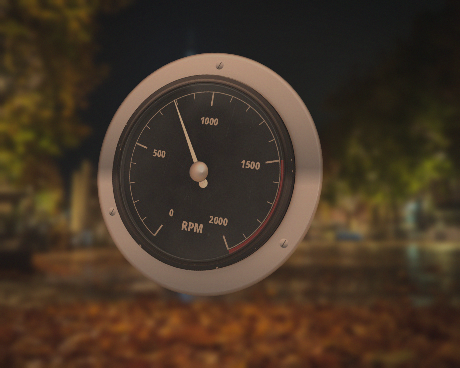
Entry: 800 rpm
